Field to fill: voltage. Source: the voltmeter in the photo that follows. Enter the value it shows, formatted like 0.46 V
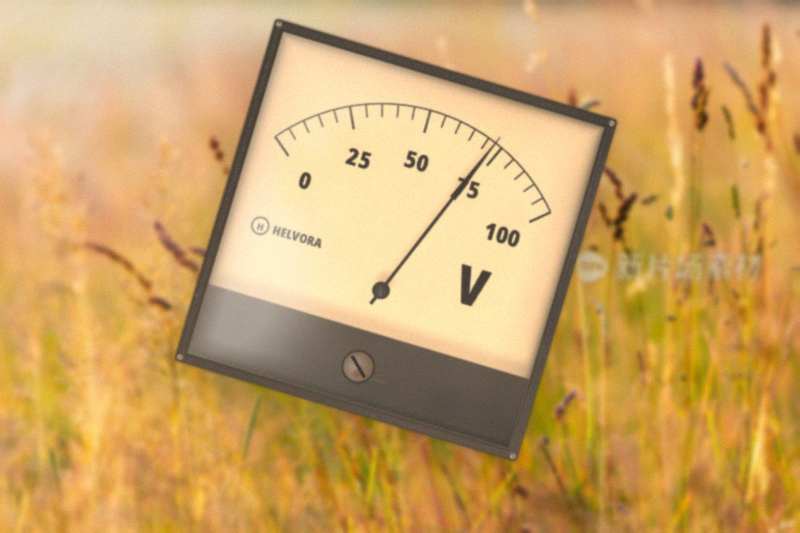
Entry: 72.5 V
